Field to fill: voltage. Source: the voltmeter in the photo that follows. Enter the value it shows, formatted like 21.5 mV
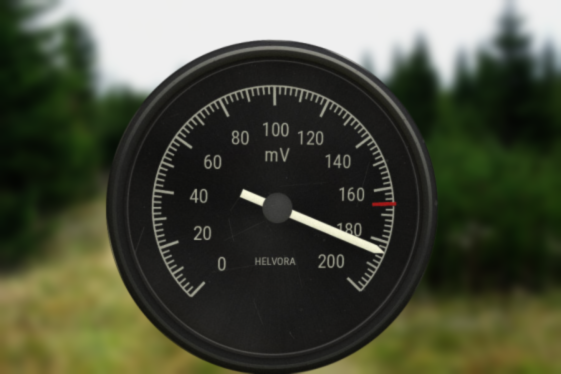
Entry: 184 mV
